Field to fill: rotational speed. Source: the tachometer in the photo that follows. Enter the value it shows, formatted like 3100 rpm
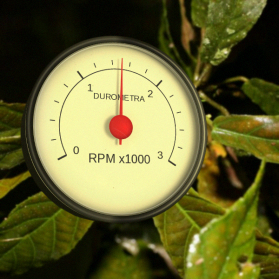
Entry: 1500 rpm
